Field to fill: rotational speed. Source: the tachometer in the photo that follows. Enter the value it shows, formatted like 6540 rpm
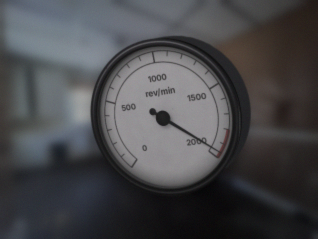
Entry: 1950 rpm
